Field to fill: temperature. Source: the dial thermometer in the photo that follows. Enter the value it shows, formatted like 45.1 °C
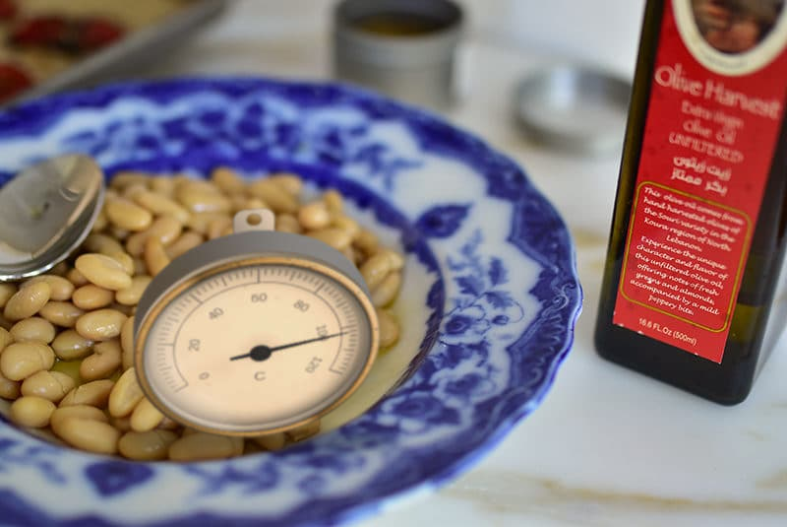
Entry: 100 °C
